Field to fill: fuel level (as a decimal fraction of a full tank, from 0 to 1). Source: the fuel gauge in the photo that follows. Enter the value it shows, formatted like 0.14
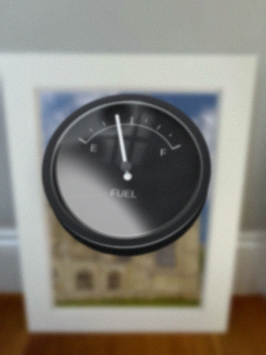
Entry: 0.375
